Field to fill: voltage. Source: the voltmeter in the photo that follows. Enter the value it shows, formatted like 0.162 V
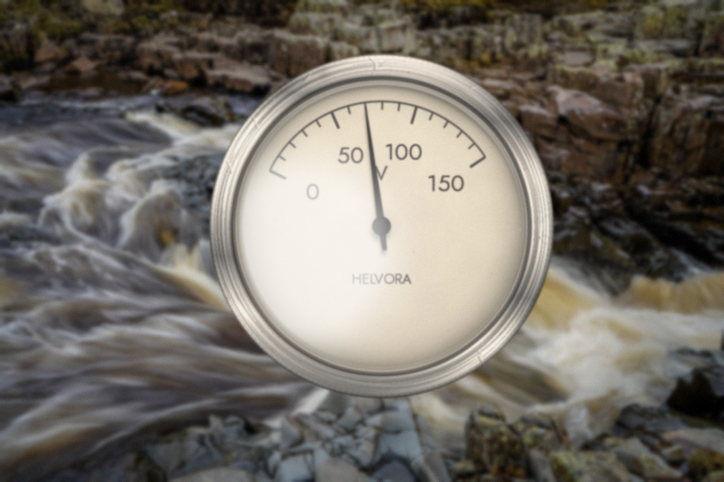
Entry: 70 V
